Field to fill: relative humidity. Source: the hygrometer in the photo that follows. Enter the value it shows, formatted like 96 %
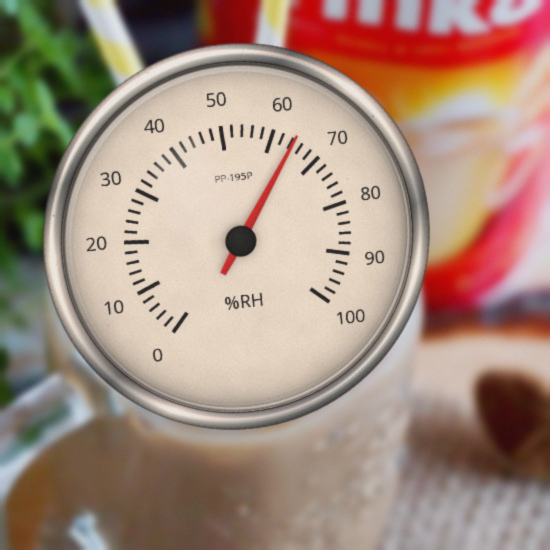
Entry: 64 %
